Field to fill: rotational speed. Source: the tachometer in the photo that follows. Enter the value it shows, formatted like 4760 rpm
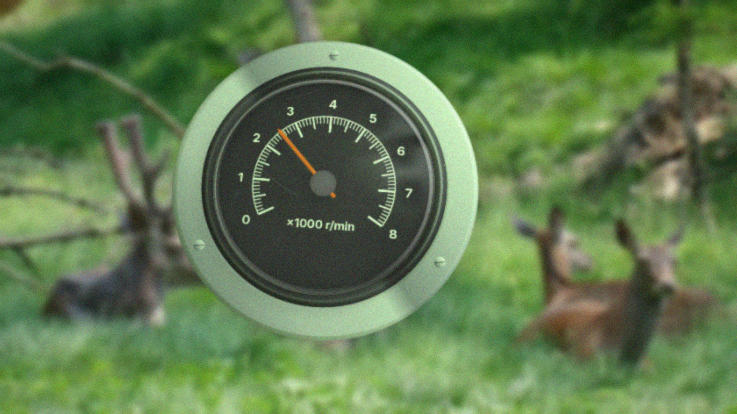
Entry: 2500 rpm
